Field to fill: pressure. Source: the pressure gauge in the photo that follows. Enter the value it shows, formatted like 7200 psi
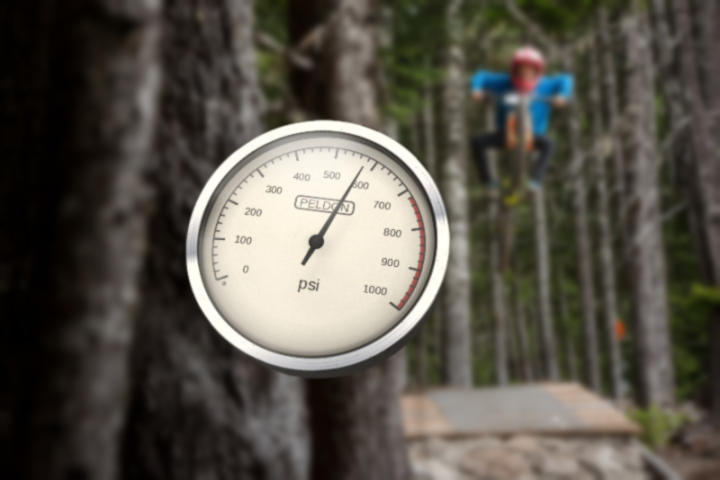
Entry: 580 psi
